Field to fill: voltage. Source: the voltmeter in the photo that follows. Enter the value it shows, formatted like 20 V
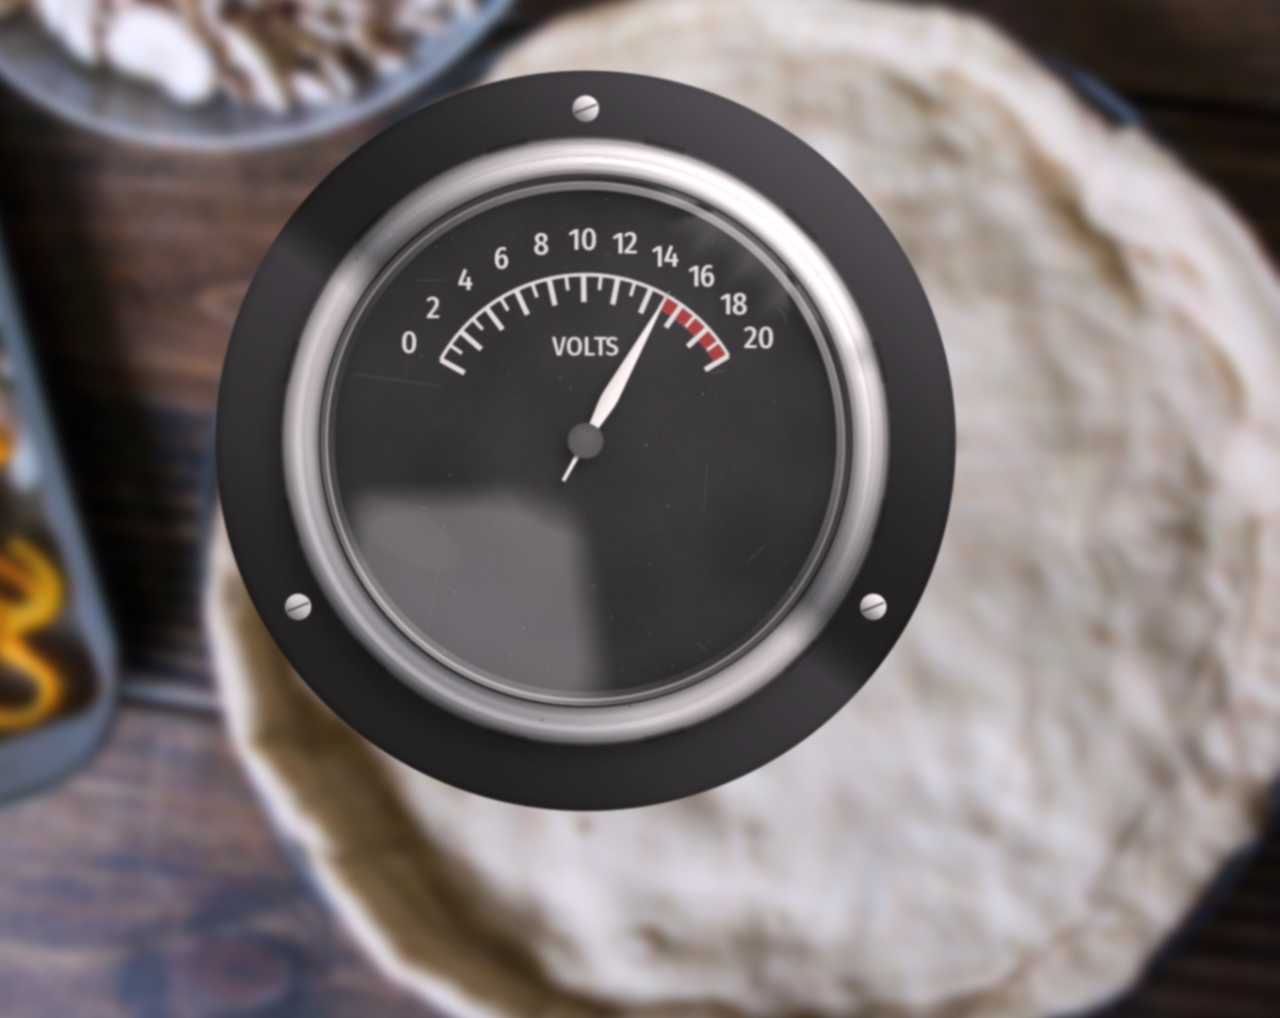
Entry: 15 V
